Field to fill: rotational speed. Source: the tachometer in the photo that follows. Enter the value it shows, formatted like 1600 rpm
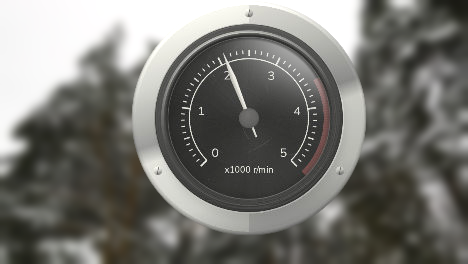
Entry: 2100 rpm
